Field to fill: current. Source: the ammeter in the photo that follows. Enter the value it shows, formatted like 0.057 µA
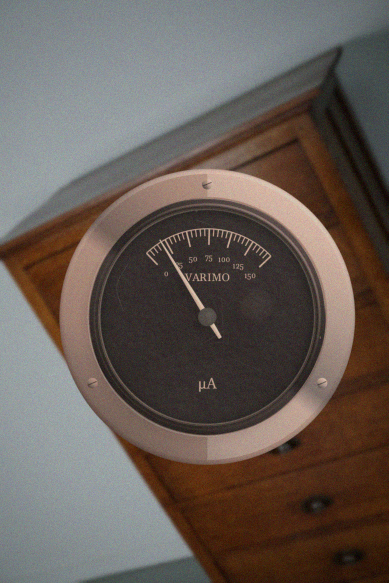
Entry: 20 µA
